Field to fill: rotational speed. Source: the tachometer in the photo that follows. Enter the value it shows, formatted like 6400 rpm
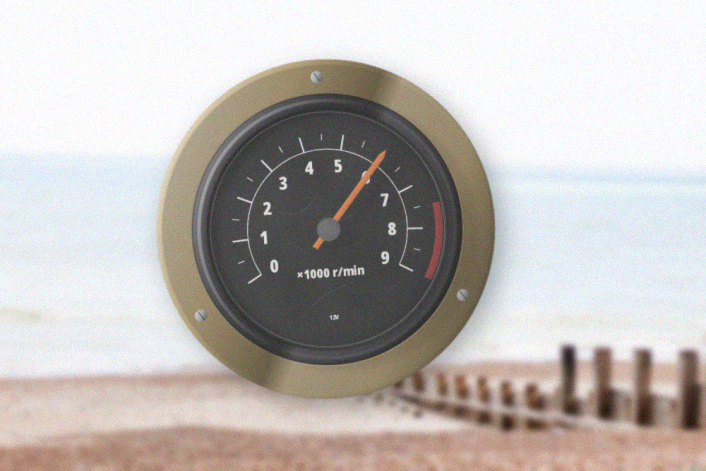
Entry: 6000 rpm
